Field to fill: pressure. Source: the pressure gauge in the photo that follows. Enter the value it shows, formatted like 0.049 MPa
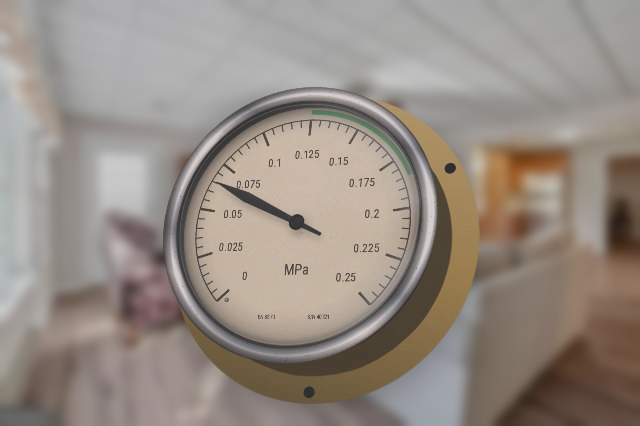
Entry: 0.065 MPa
